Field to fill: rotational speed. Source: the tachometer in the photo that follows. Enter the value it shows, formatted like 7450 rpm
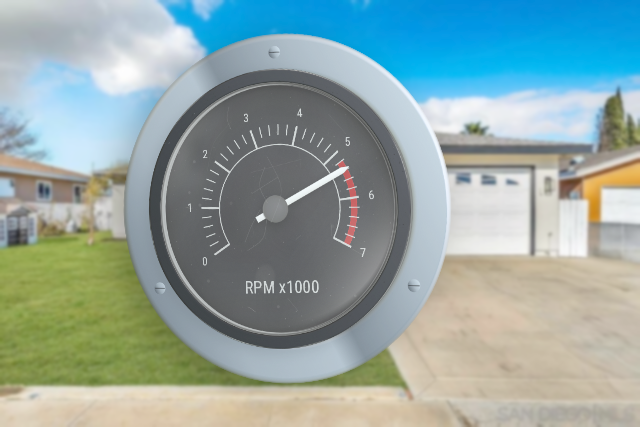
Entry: 5400 rpm
